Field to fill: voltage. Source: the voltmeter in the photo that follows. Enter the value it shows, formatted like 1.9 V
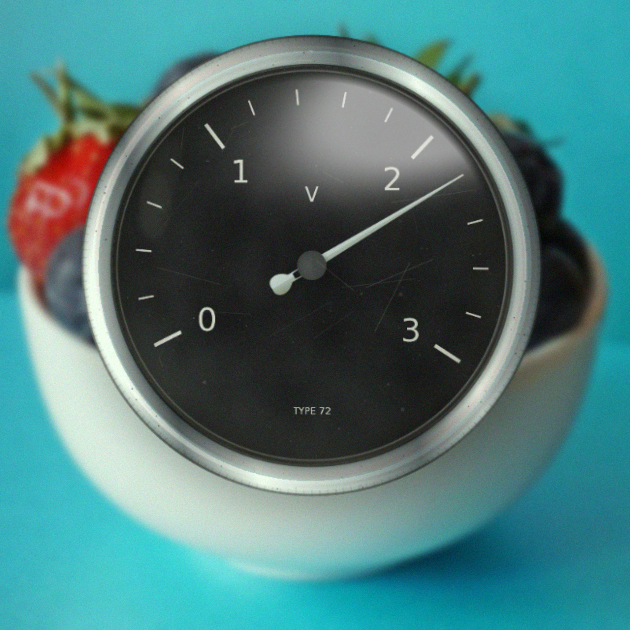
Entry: 2.2 V
